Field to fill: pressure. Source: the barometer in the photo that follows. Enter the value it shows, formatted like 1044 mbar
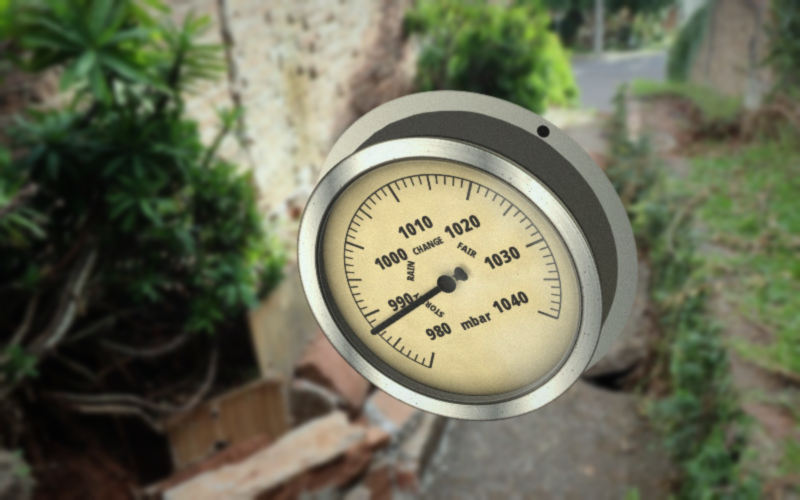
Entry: 988 mbar
